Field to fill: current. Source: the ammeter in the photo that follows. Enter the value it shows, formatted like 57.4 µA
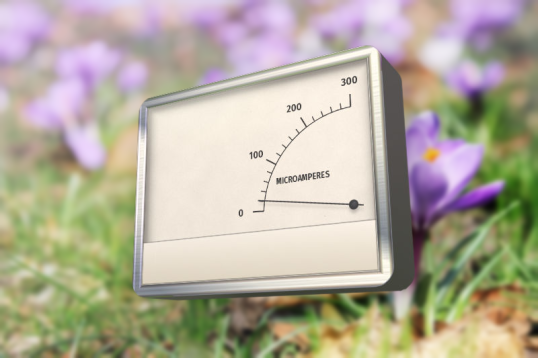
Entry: 20 µA
